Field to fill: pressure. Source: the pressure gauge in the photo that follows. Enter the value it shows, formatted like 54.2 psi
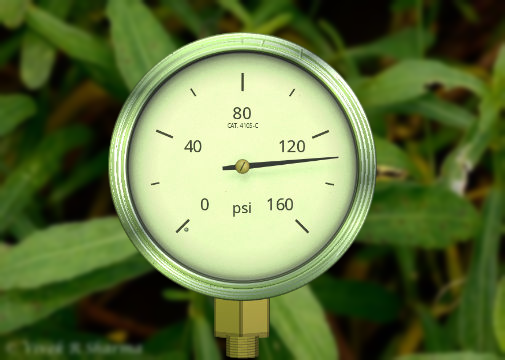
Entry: 130 psi
